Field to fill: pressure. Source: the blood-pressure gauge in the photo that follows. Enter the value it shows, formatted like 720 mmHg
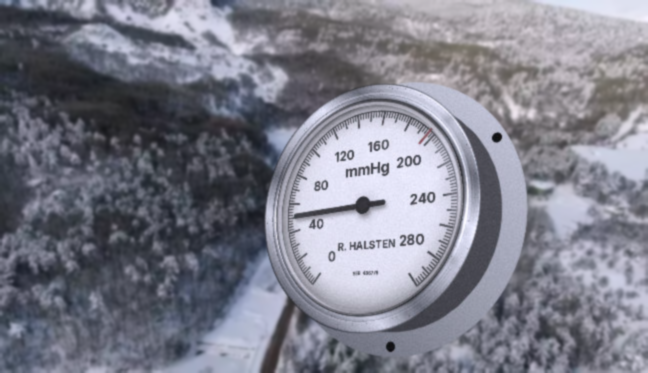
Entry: 50 mmHg
